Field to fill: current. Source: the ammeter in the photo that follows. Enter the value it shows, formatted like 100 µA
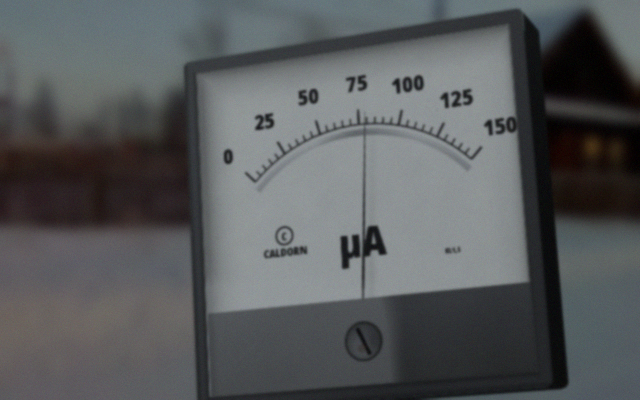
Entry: 80 µA
